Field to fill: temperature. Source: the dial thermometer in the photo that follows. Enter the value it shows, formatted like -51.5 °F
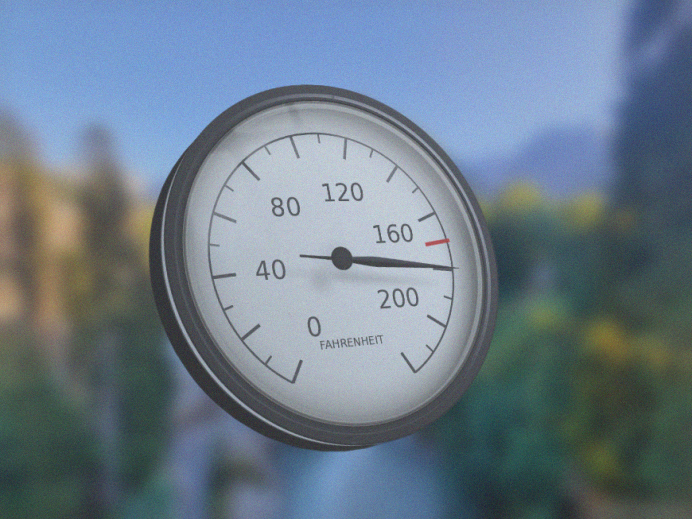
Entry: 180 °F
